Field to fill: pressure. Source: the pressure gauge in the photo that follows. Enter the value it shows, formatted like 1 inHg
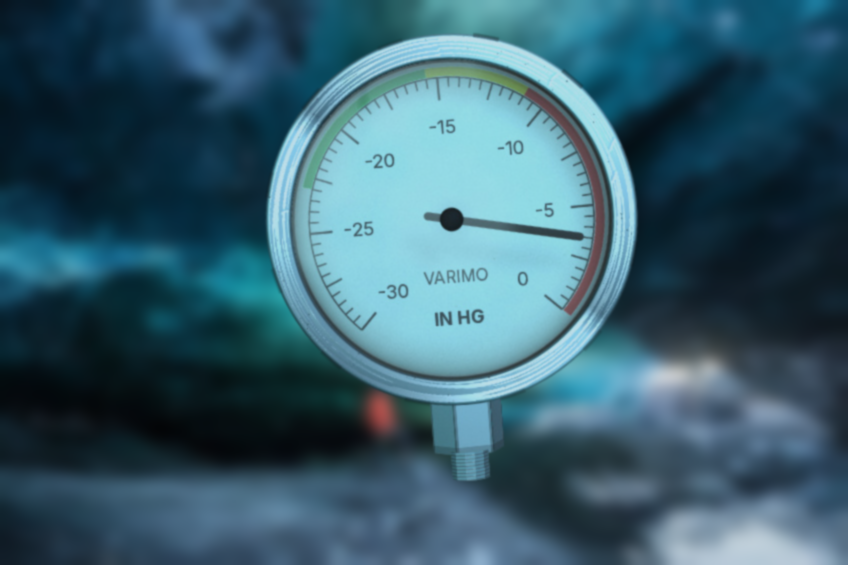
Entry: -3.5 inHg
